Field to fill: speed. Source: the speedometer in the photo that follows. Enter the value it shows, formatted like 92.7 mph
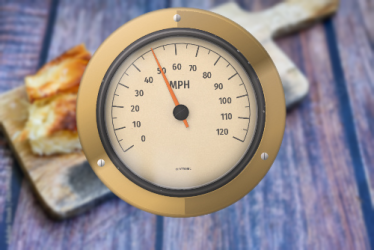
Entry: 50 mph
